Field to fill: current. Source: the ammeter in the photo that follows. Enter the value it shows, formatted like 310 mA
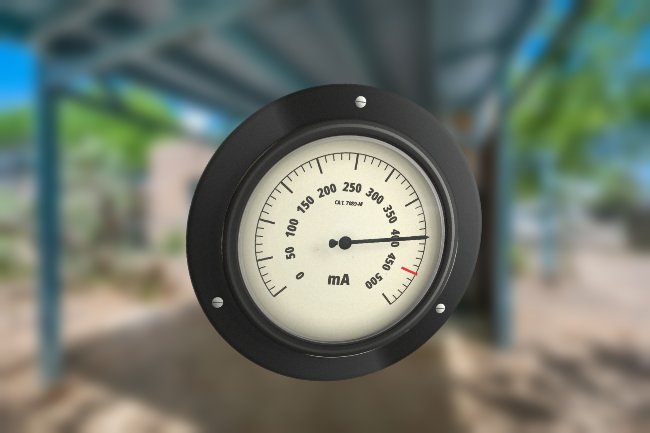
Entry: 400 mA
